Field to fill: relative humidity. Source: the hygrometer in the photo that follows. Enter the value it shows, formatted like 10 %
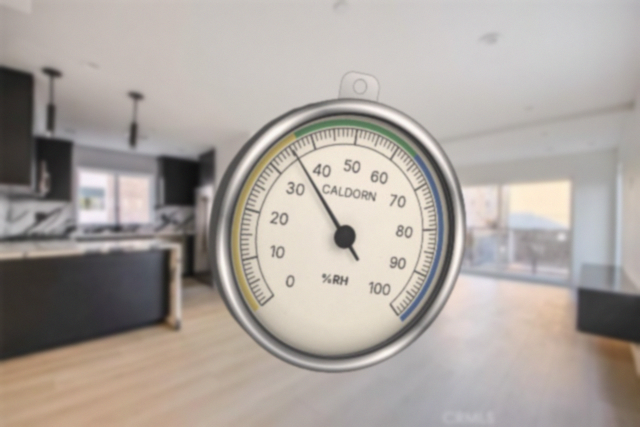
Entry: 35 %
